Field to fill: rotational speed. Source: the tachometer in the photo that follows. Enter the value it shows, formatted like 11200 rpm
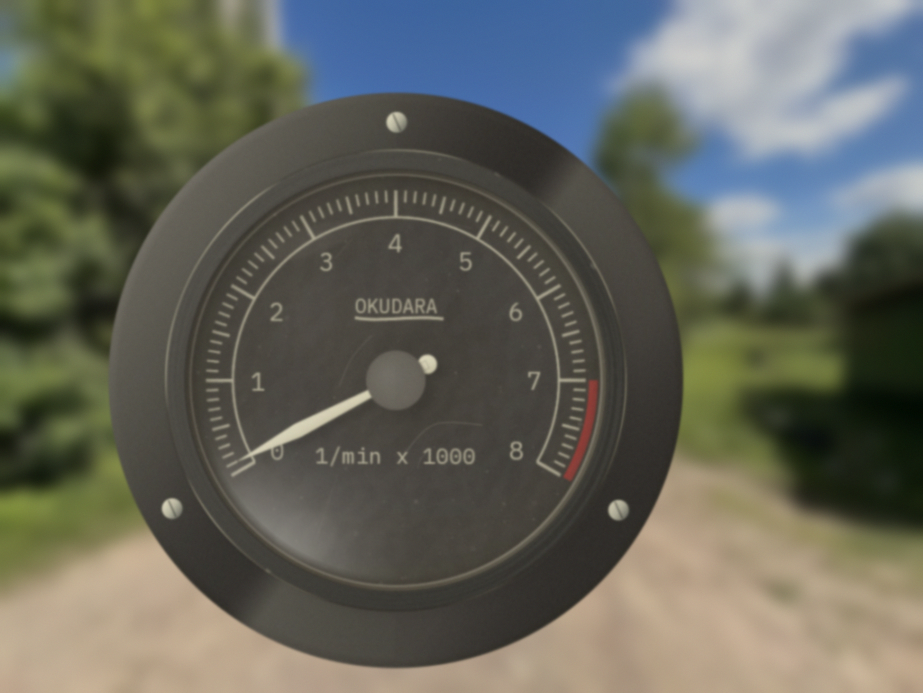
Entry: 100 rpm
